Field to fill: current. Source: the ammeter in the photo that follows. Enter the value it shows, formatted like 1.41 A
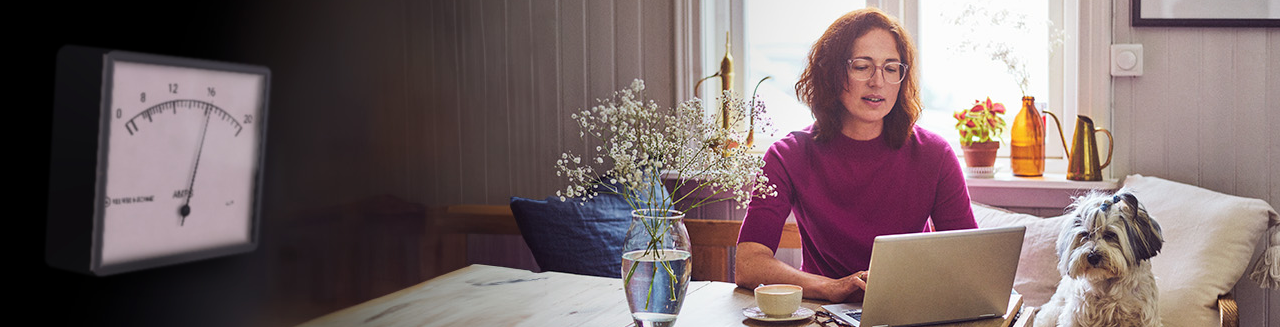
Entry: 16 A
